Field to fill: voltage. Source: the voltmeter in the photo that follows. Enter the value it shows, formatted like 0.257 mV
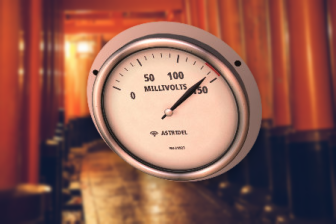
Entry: 140 mV
